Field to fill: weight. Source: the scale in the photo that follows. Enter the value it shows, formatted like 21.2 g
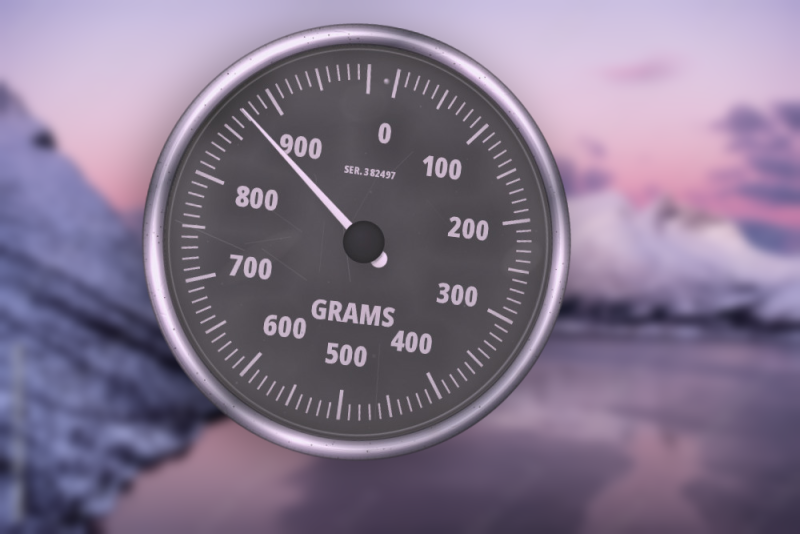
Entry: 870 g
